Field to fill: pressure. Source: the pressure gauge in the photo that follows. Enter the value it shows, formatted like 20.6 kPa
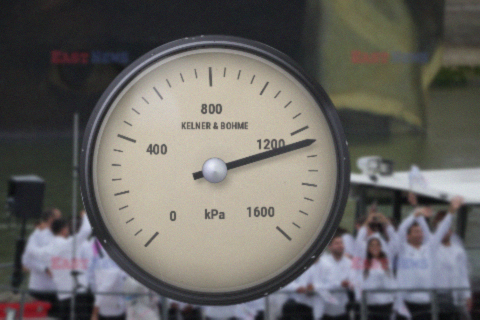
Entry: 1250 kPa
